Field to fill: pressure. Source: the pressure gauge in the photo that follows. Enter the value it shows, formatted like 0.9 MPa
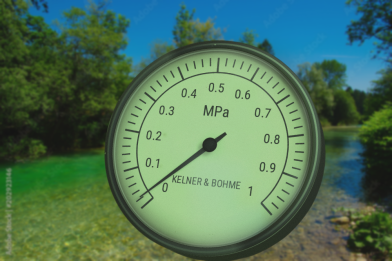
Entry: 0.02 MPa
